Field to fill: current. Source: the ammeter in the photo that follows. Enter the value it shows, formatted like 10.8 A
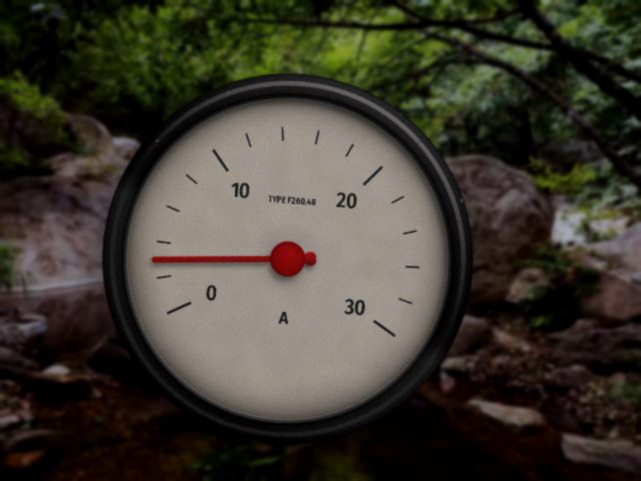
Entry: 3 A
